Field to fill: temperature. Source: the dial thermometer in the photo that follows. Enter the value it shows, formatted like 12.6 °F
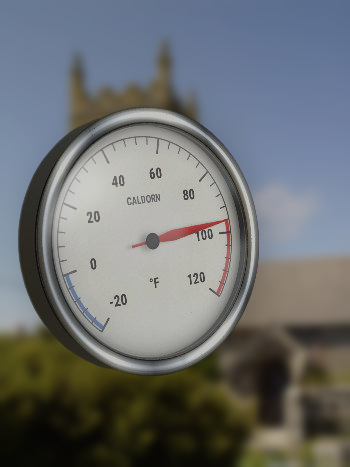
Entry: 96 °F
